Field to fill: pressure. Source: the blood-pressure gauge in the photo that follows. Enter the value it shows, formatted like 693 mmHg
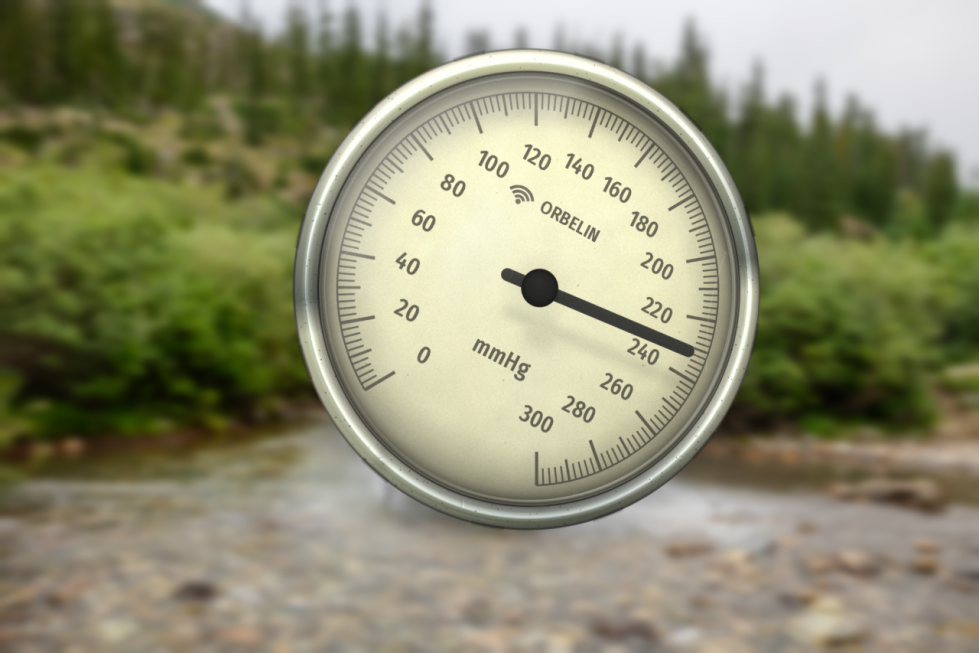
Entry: 232 mmHg
